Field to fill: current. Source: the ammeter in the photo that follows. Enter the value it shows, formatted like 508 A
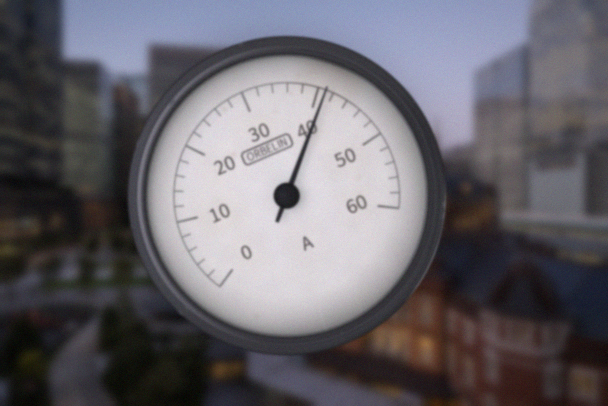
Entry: 41 A
